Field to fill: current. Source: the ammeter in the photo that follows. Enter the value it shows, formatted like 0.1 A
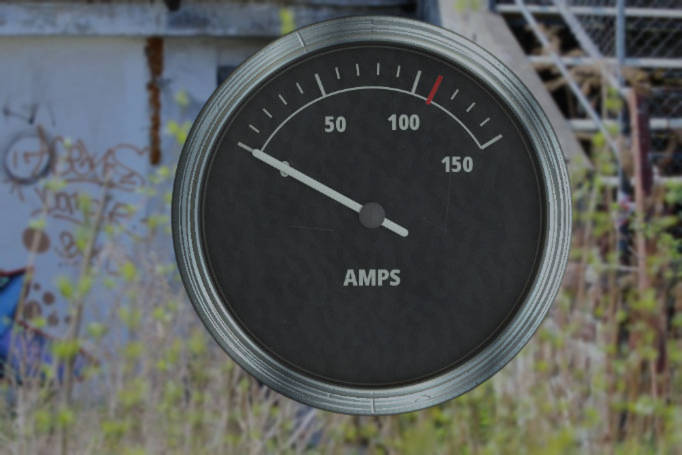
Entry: 0 A
